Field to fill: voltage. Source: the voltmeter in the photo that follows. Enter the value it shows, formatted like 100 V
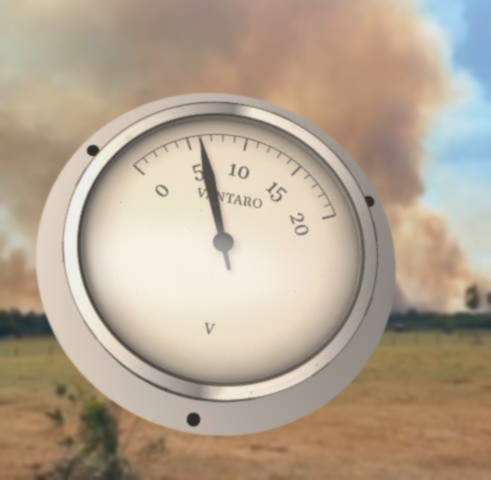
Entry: 6 V
